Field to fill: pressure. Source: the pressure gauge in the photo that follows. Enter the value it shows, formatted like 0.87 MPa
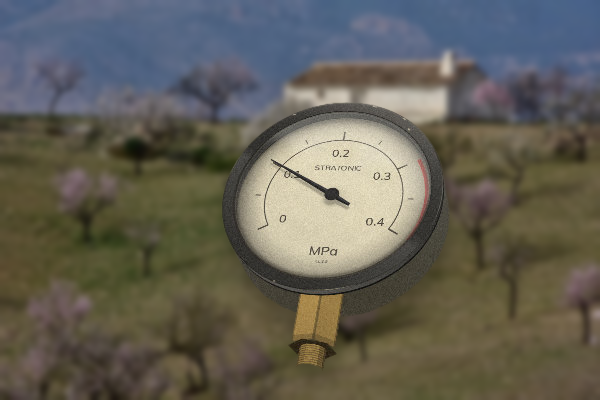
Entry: 0.1 MPa
